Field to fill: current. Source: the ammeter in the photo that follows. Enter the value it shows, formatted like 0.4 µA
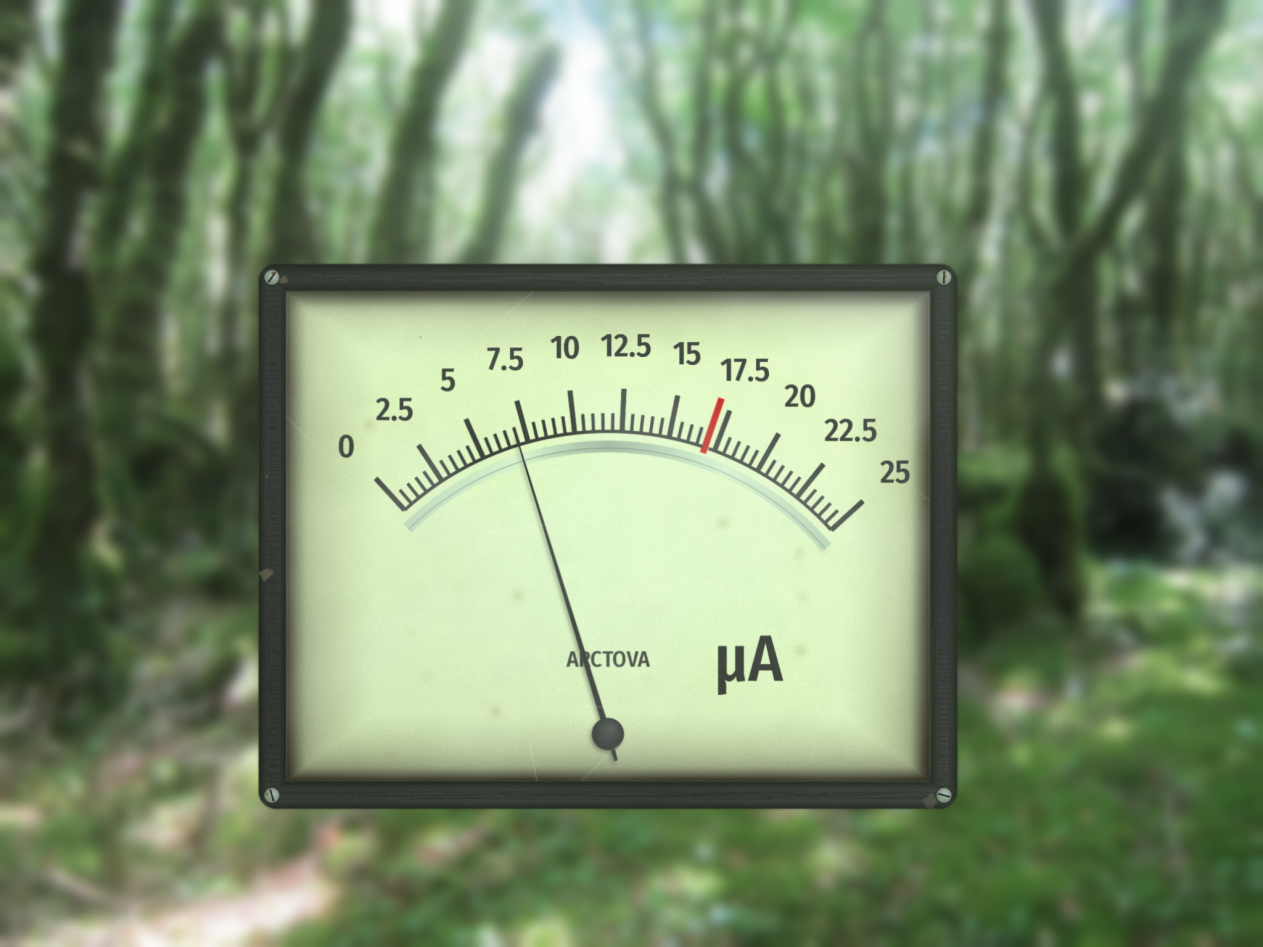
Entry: 7 µA
